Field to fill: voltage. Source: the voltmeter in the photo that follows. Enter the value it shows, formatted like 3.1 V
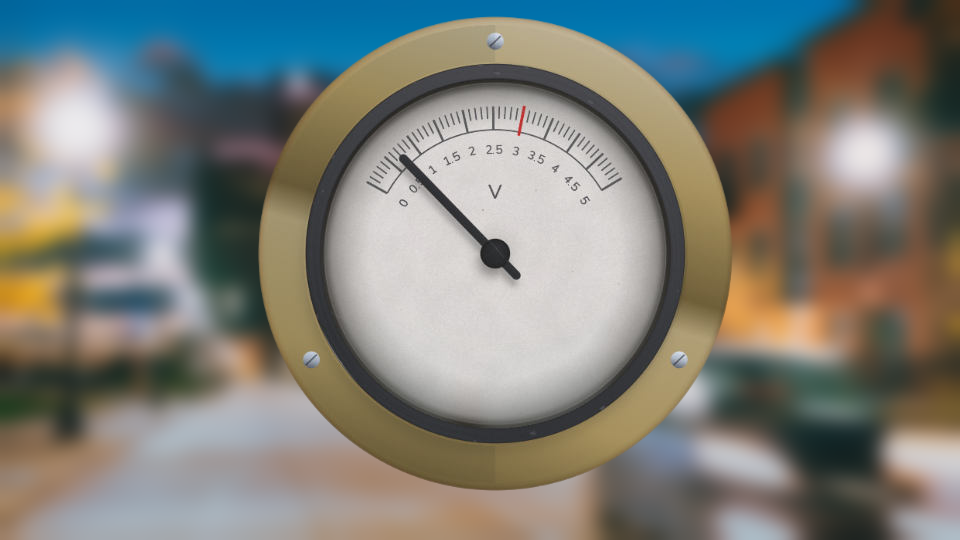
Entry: 0.7 V
